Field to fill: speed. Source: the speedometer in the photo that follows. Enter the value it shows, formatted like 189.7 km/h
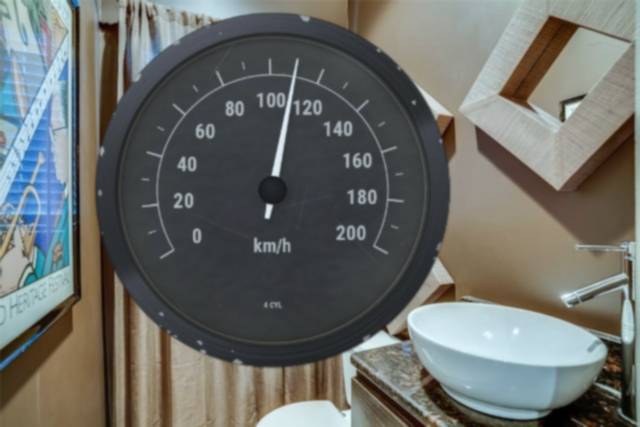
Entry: 110 km/h
